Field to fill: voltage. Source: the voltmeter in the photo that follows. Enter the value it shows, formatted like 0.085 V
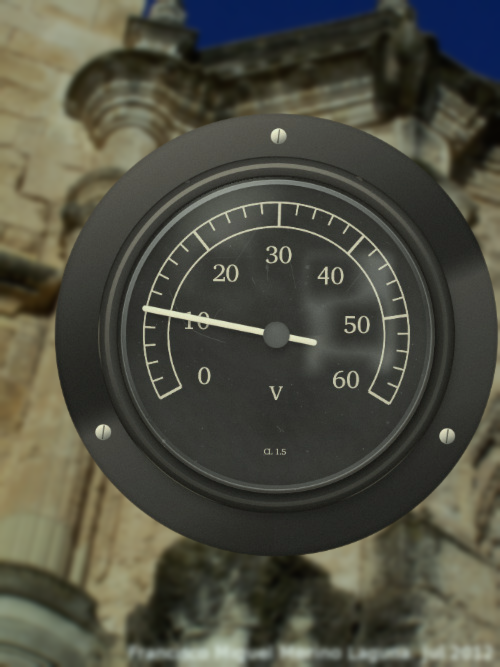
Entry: 10 V
